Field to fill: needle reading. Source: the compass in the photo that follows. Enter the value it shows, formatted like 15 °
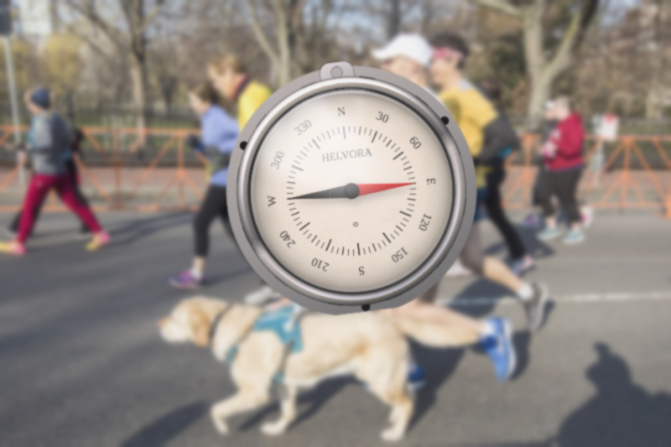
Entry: 90 °
